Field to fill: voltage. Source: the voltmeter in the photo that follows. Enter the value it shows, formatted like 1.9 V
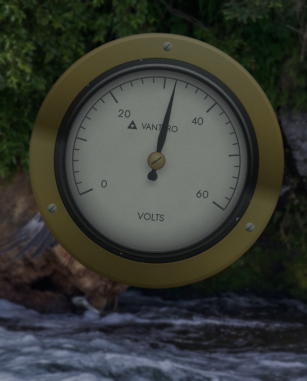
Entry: 32 V
